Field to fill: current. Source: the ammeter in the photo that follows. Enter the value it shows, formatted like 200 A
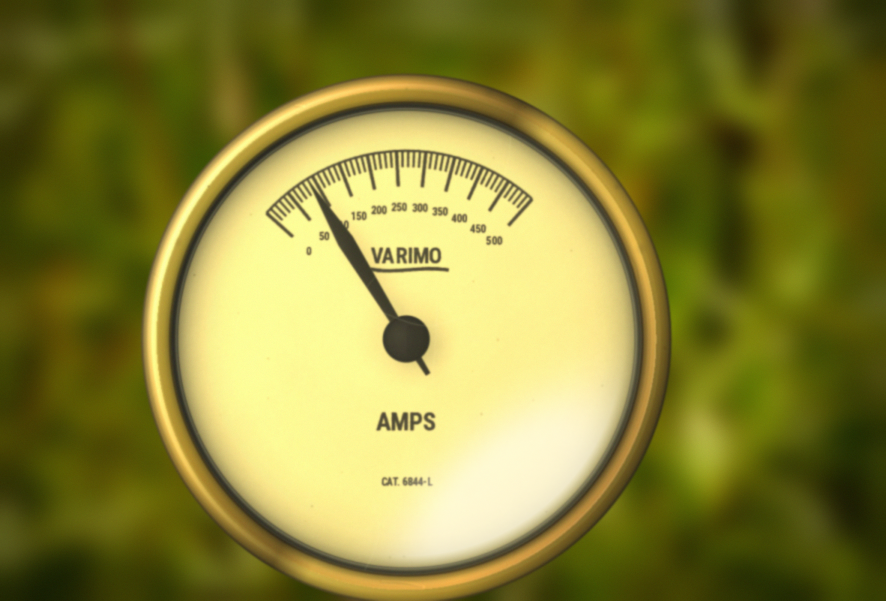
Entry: 90 A
